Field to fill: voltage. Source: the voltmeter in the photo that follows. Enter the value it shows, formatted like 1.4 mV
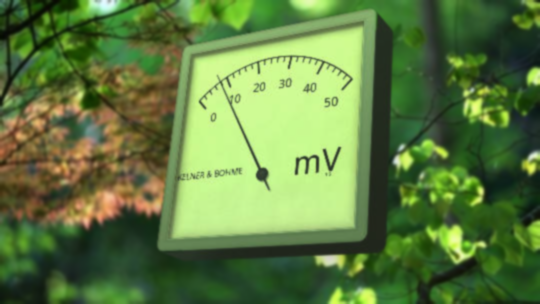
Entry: 8 mV
